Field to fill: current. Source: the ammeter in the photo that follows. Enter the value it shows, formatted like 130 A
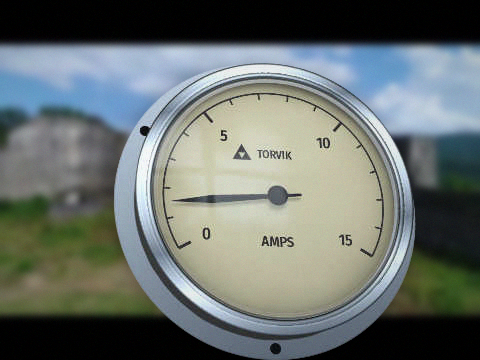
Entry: 1.5 A
